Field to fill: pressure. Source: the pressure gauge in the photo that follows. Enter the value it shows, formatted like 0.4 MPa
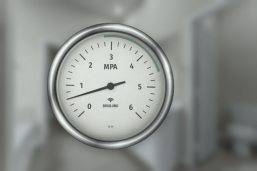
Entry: 0.6 MPa
